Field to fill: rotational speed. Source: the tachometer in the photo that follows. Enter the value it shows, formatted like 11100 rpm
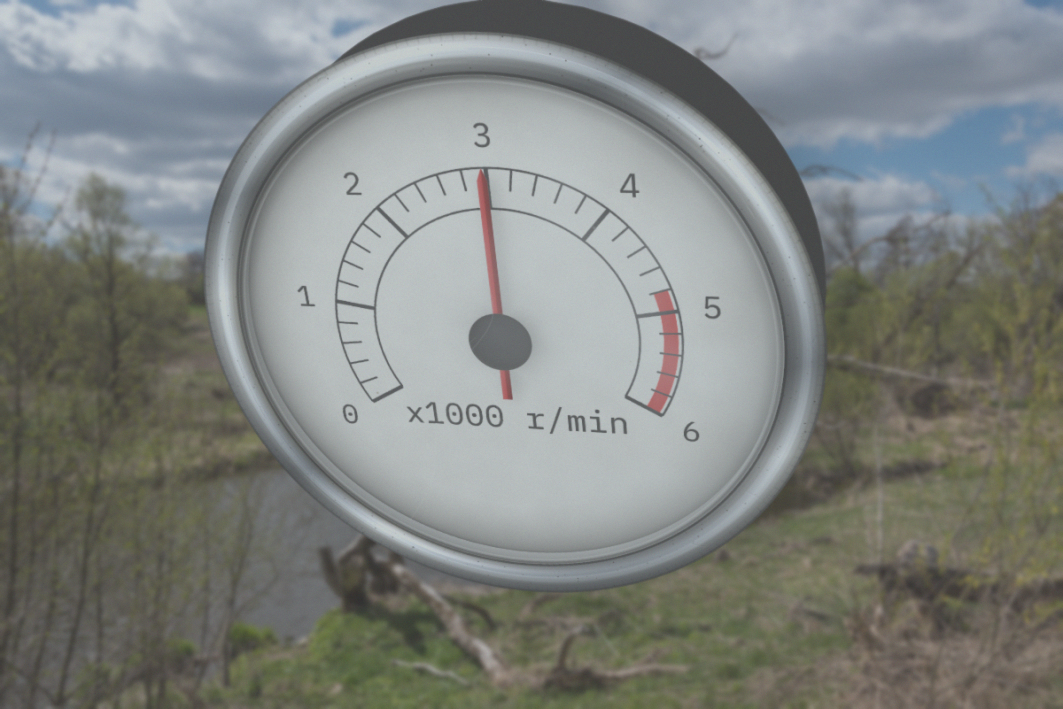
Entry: 3000 rpm
